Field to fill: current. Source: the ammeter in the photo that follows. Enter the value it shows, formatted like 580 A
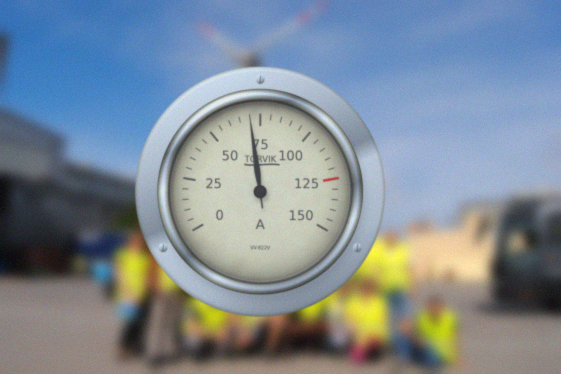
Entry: 70 A
